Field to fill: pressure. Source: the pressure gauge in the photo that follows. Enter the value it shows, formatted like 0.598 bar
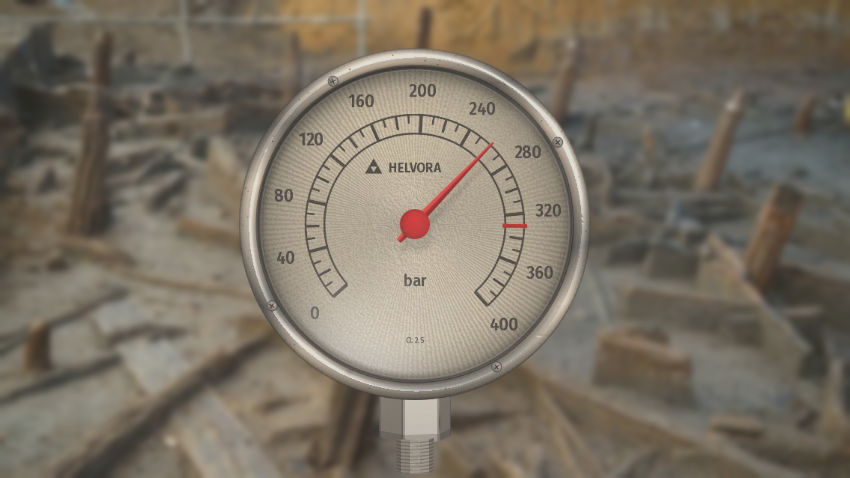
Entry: 260 bar
